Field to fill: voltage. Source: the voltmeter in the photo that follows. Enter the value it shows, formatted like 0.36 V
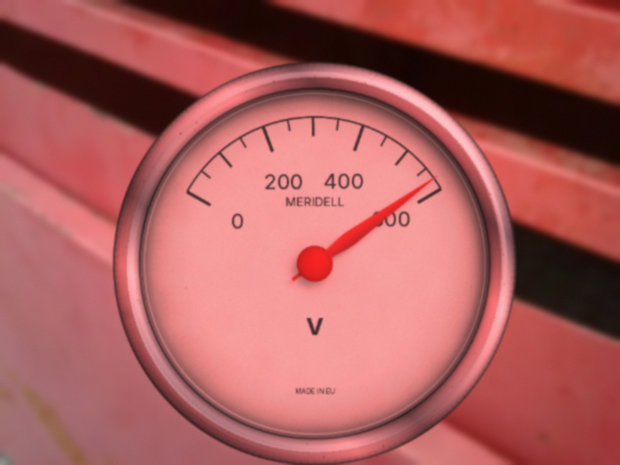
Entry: 575 V
